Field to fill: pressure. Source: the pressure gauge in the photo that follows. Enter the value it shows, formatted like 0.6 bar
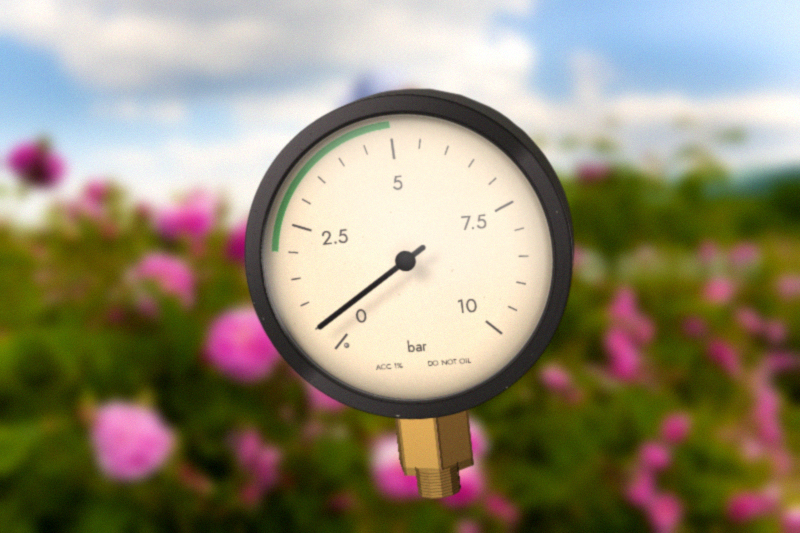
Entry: 0.5 bar
